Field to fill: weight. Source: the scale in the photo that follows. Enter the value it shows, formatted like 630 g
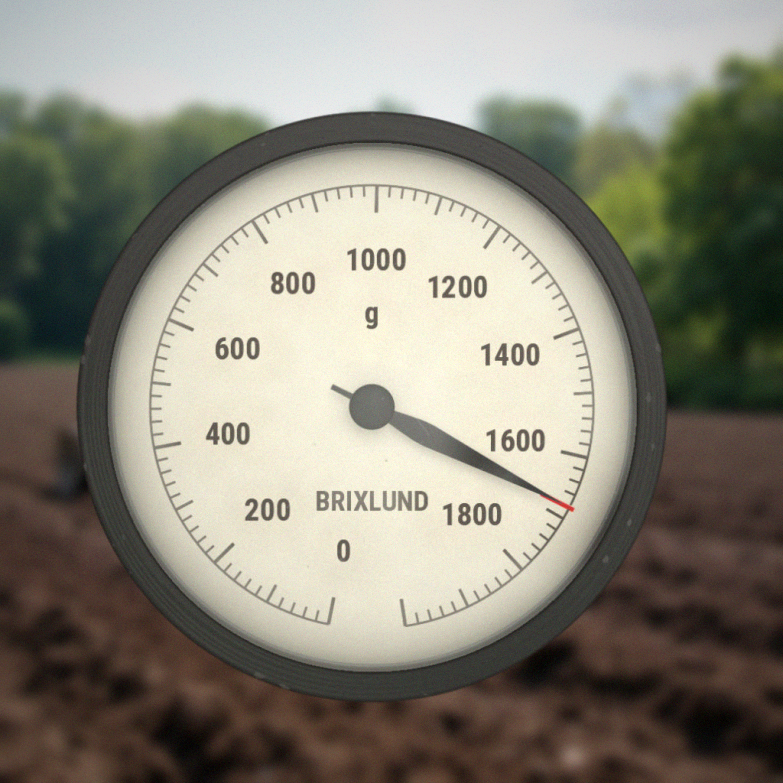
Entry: 1680 g
